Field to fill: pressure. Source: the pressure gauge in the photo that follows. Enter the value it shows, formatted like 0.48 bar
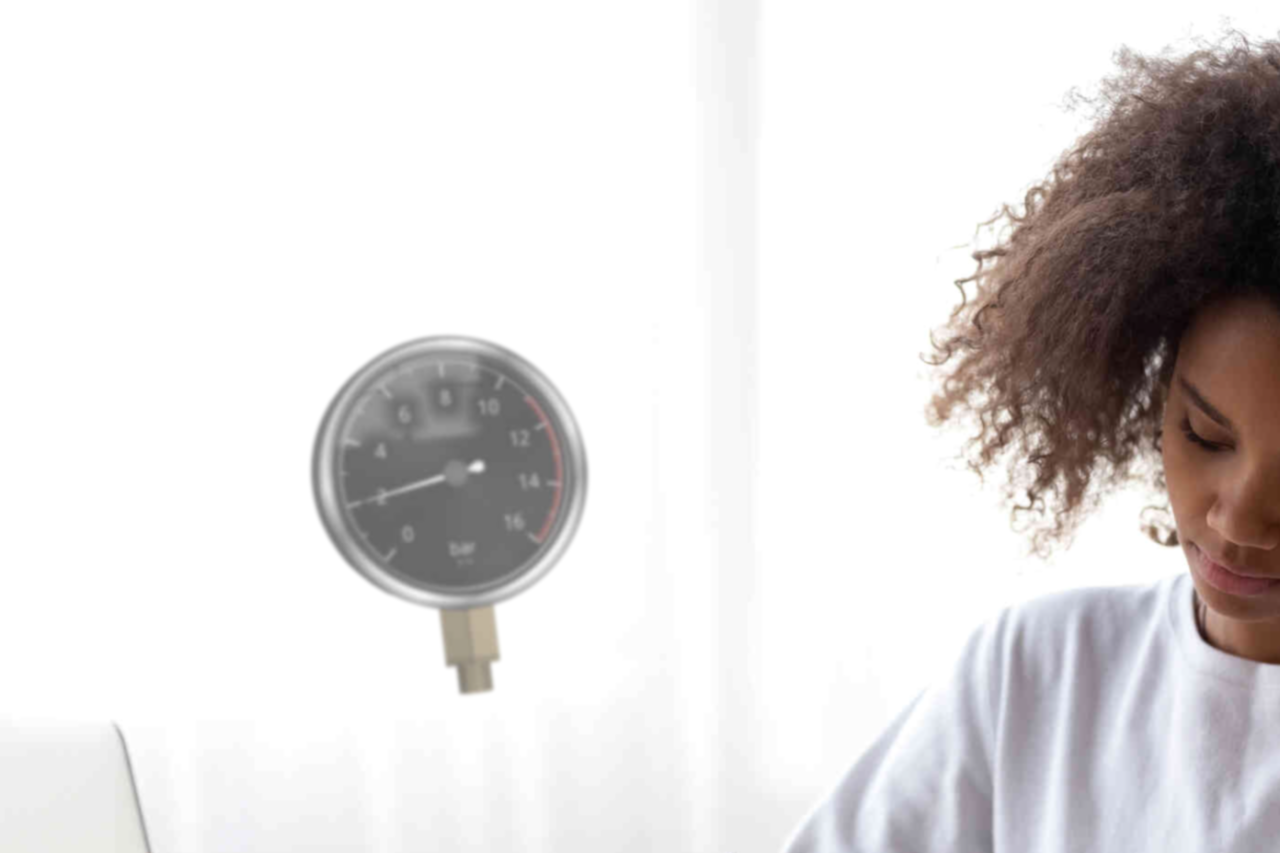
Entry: 2 bar
